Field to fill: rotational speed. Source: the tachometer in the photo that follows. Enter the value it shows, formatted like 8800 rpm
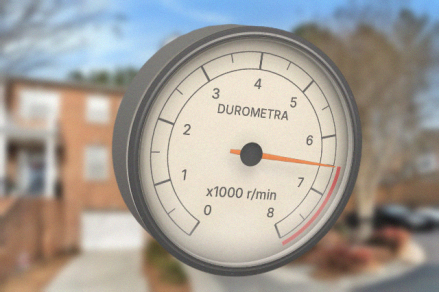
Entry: 6500 rpm
